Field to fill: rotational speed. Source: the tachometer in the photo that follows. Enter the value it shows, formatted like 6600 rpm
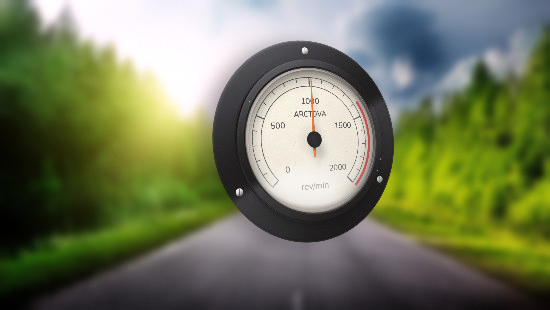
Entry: 1000 rpm
